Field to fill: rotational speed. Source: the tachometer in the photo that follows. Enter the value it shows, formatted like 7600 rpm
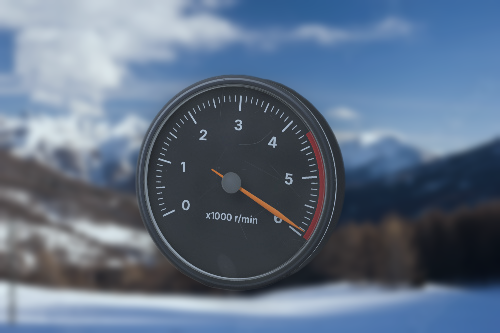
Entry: 5900 rpm
